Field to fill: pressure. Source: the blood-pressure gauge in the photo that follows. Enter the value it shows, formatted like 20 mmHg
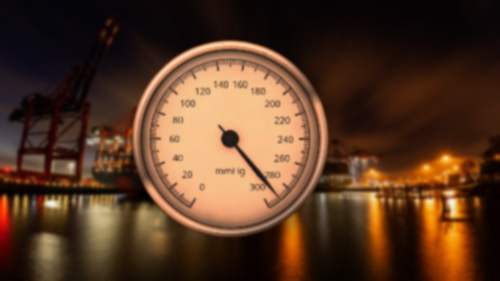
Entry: 290 mmHg
